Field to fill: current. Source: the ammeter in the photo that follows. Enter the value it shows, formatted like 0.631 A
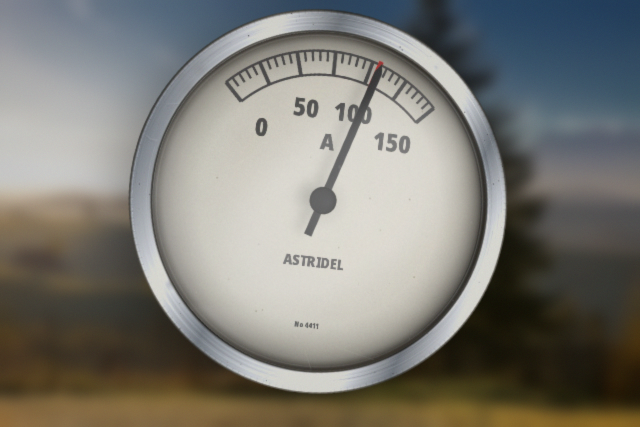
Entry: 105 A
